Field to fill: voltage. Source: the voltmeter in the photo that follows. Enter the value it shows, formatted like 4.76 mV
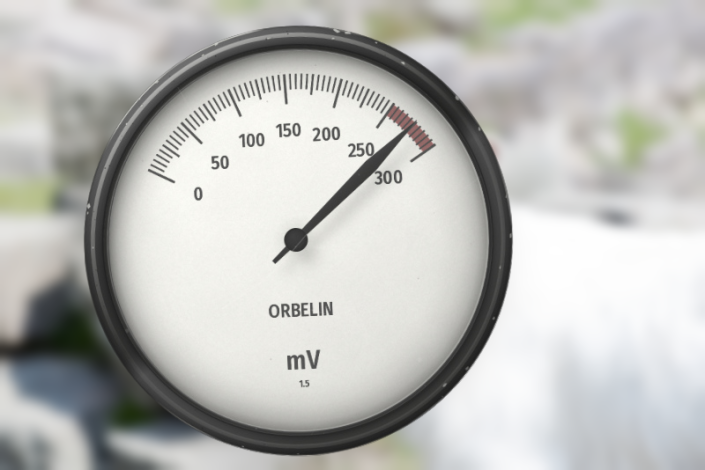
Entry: 275 mV
